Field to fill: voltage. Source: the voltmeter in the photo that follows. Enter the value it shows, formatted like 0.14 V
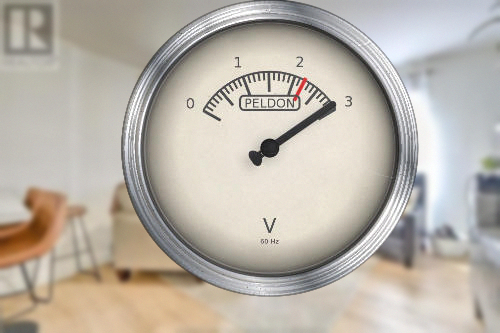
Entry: 2.9 V
